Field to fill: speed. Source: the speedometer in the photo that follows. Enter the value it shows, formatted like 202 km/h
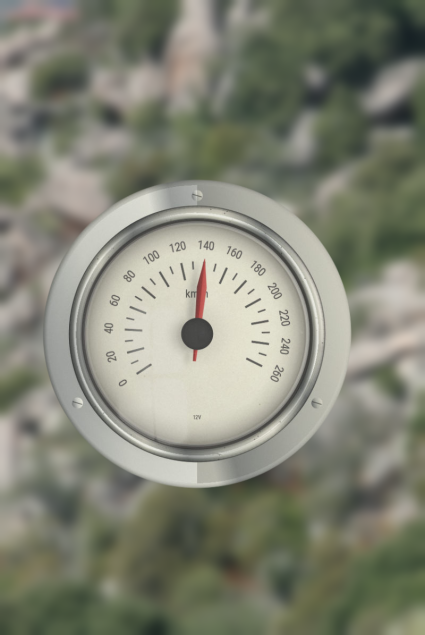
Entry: 140 km/h
